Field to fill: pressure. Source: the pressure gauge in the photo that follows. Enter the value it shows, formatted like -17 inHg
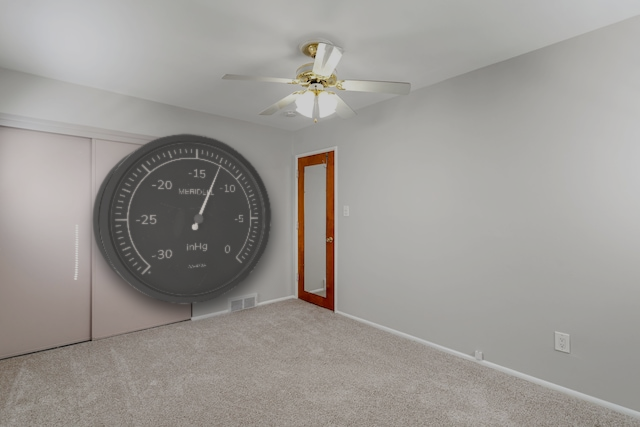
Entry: -12.5 inHg
